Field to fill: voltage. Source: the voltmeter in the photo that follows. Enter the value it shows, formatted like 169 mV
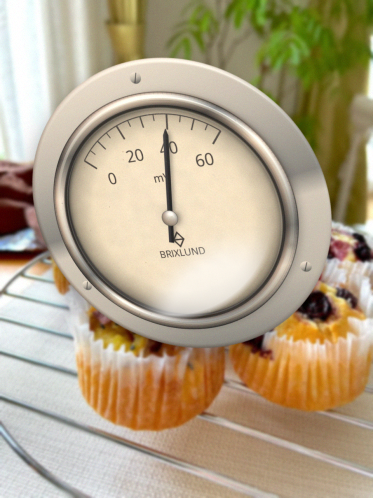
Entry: 40 mV
